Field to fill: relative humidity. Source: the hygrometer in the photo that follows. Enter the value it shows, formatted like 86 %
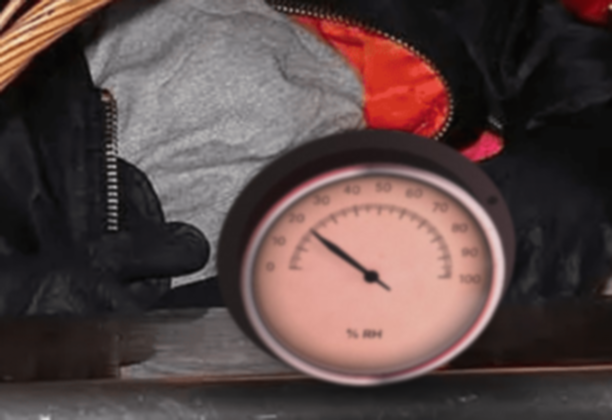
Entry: 20 %
